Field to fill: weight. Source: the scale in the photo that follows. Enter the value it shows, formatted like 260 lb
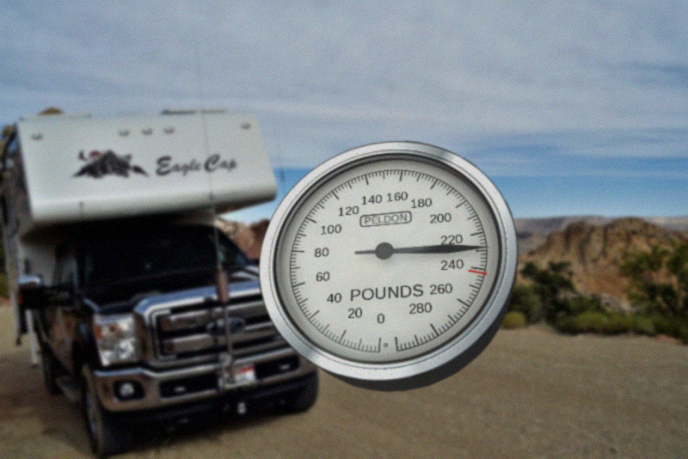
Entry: 230 lb
